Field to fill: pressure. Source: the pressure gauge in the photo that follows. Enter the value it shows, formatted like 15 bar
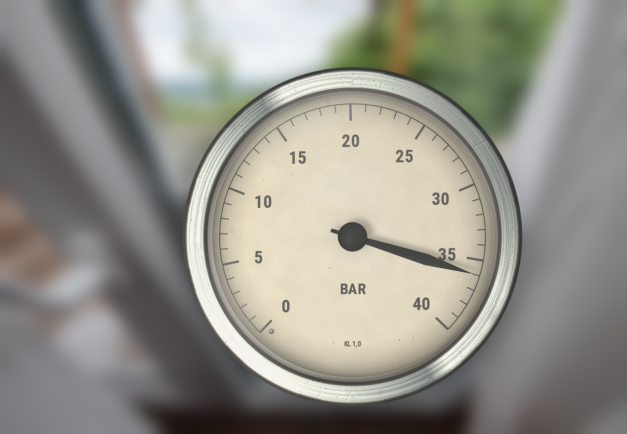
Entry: 36 bar
